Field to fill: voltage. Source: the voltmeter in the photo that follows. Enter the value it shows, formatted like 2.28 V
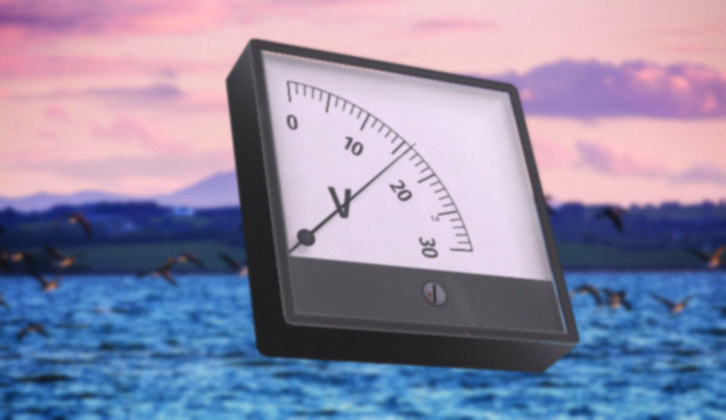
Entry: 16 V
